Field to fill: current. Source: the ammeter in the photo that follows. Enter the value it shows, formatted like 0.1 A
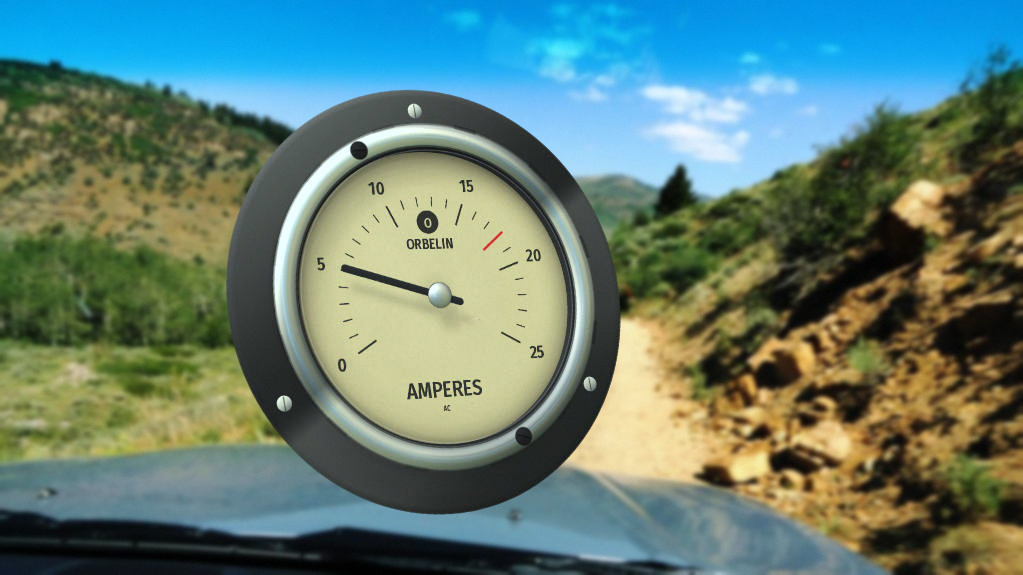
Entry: 5 A
